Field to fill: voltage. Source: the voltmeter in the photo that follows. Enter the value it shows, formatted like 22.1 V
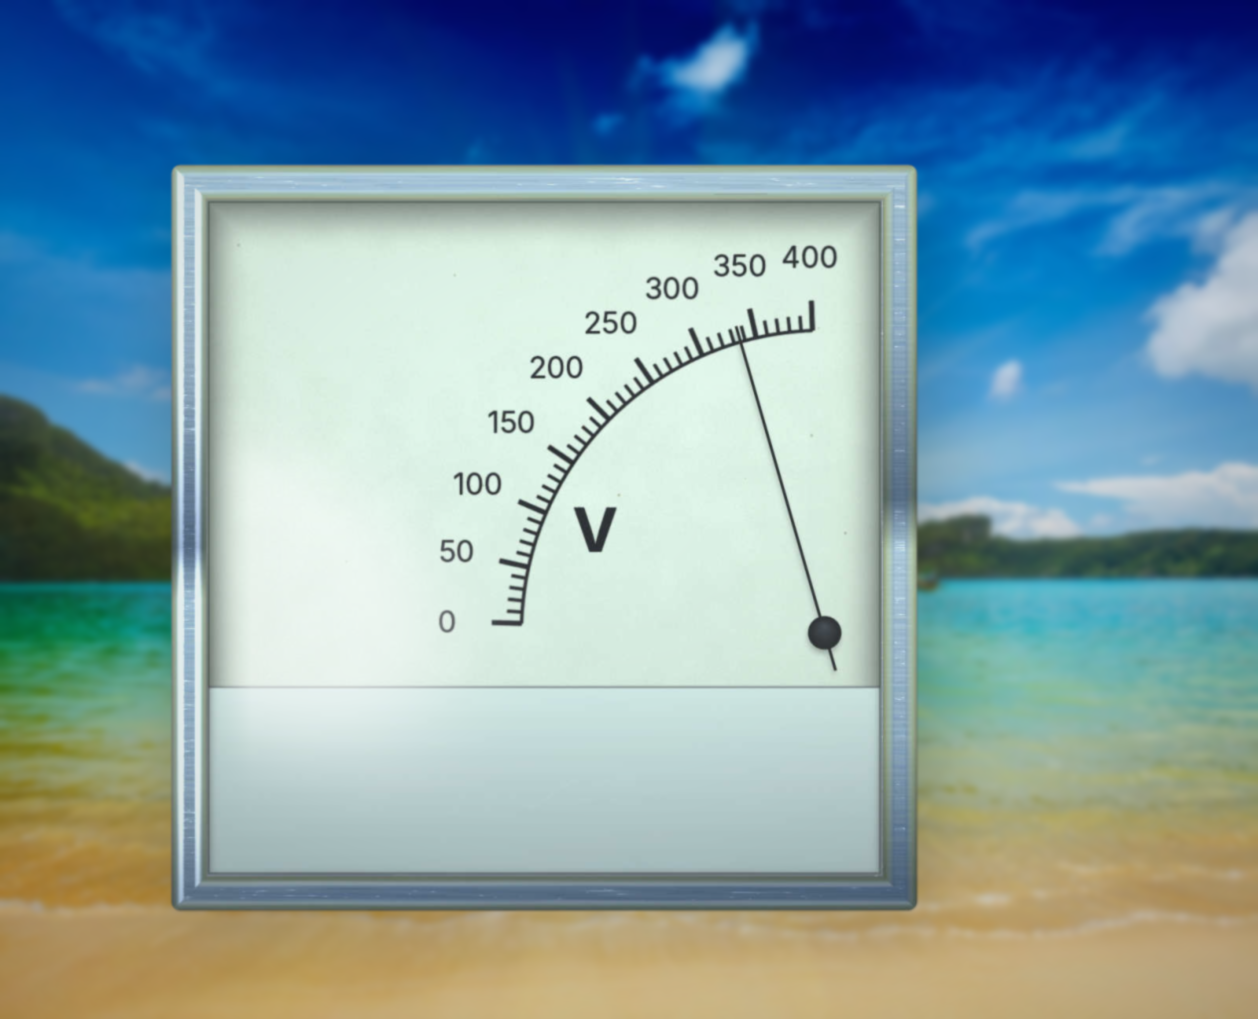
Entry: 335 V
